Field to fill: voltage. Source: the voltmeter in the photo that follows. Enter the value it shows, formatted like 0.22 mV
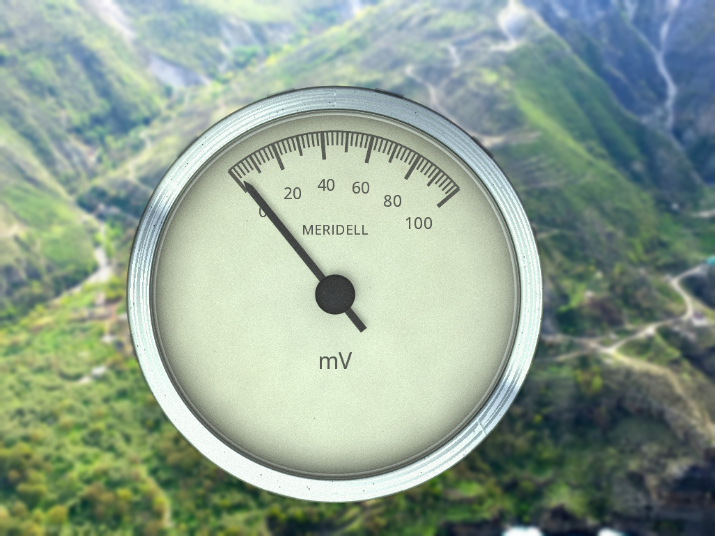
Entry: 2 mV
